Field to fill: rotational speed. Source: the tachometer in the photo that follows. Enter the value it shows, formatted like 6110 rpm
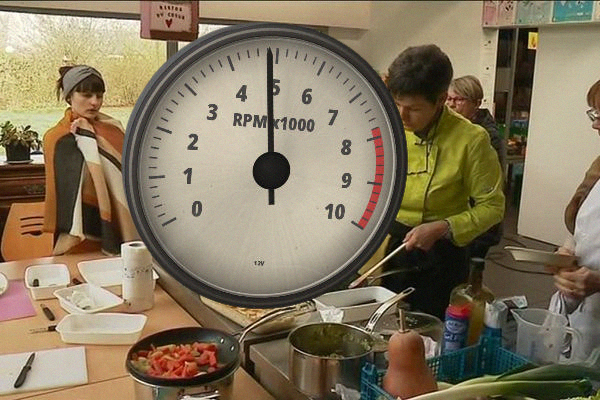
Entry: 4800 rpm
